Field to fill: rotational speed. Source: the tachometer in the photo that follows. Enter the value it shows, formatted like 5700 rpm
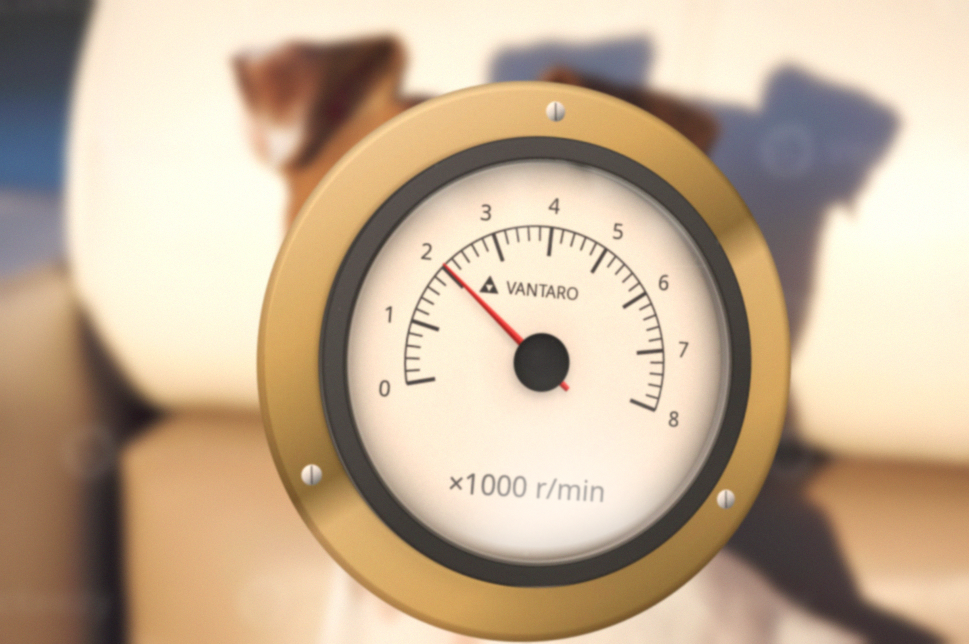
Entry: 2000 rpm
